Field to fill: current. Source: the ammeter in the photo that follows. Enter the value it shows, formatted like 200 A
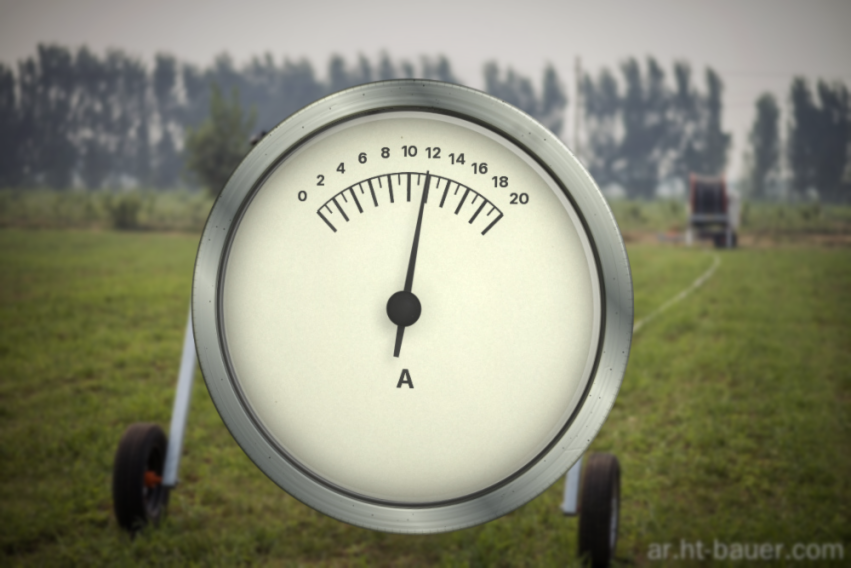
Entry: 12 A
